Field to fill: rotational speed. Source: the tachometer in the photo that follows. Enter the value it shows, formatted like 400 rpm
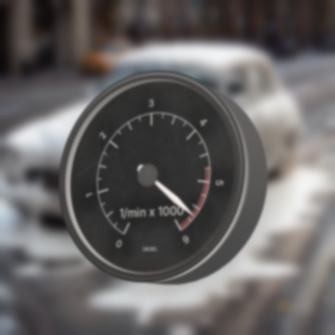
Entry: 5625 rpm
